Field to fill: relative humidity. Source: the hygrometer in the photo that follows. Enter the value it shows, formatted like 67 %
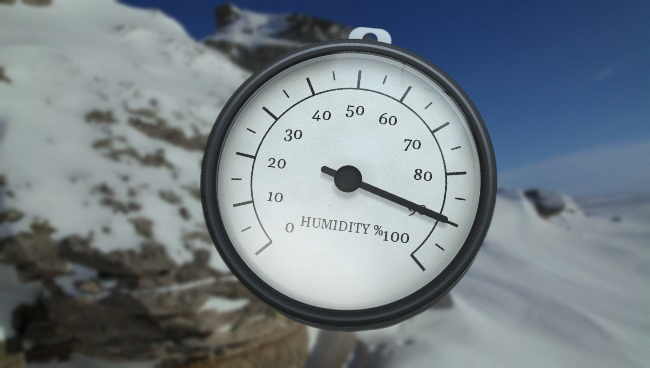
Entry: 90 %
